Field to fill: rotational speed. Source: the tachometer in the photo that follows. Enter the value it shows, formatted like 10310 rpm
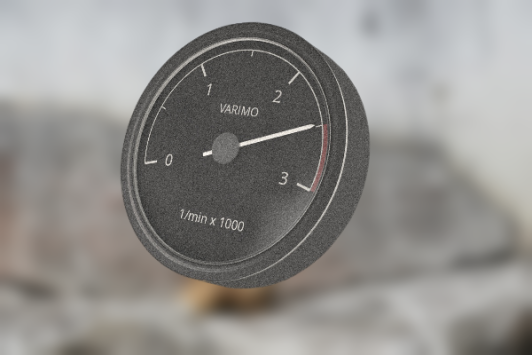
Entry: 2500 rpm
